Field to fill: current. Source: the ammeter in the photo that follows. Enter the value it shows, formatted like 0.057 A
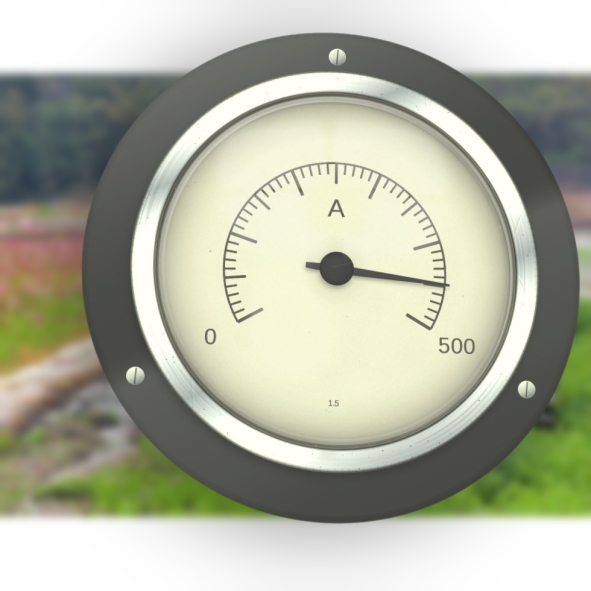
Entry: 450 A
